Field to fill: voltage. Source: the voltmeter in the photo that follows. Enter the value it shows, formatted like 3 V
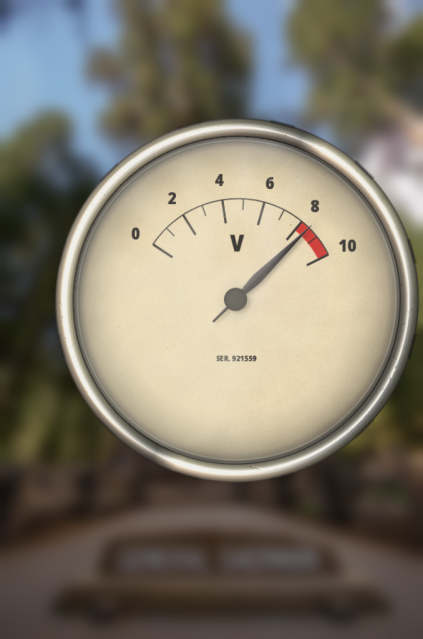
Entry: 8.5 V
